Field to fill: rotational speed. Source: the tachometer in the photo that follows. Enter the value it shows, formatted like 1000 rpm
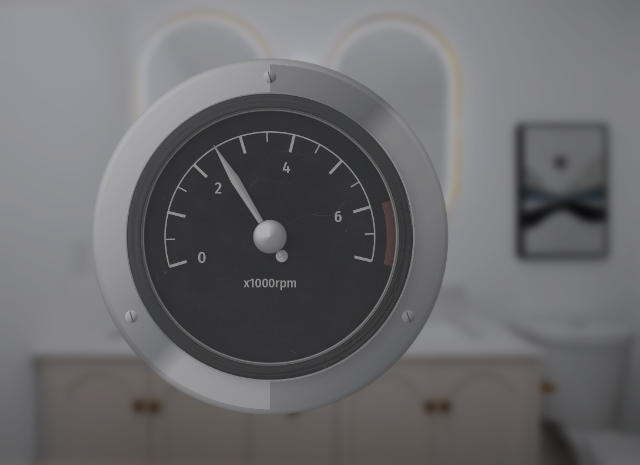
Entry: 2500 rpm
